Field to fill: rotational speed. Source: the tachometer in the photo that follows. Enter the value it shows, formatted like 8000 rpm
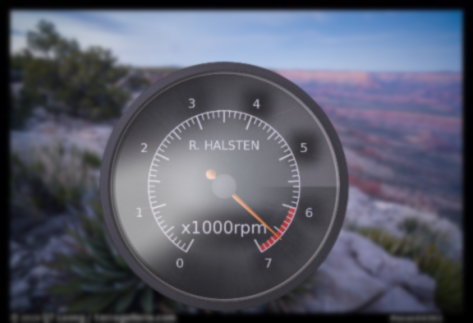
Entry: 6600 rpm
